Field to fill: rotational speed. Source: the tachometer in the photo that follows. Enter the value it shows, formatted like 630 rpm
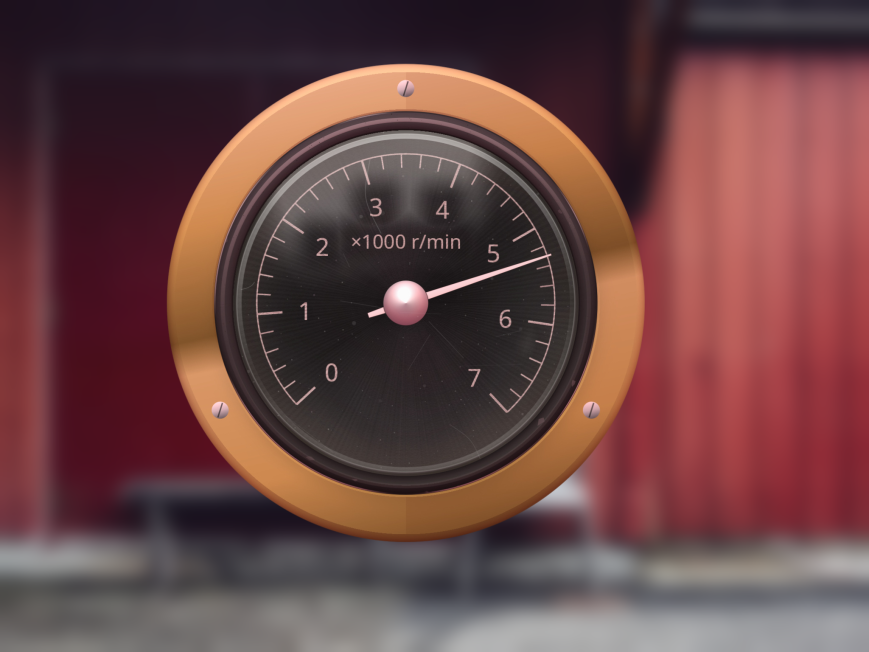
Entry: 5300 rpm
